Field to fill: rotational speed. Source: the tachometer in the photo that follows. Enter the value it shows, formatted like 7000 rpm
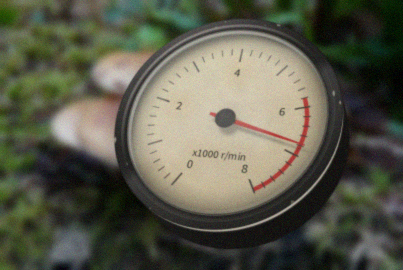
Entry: 6800 rpm
